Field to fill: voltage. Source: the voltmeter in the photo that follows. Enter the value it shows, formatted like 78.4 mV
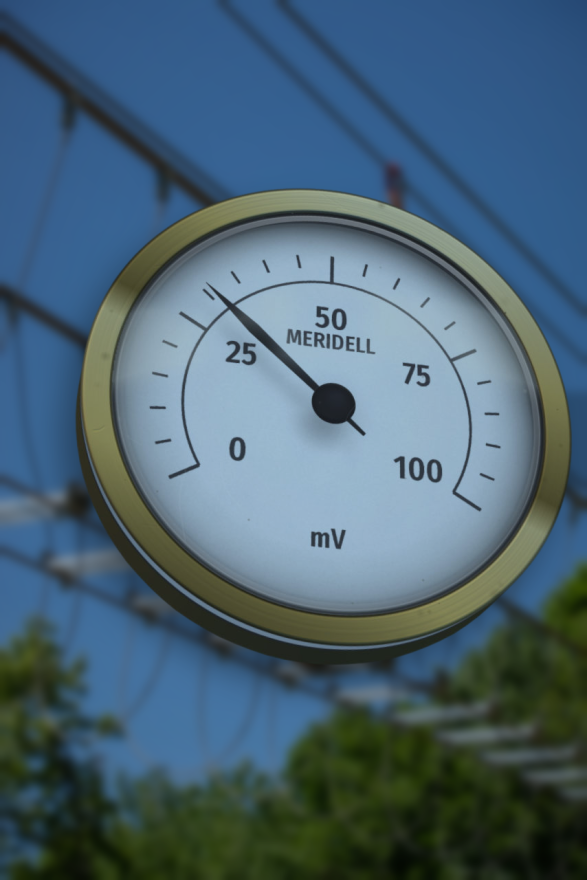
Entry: 30 mV
